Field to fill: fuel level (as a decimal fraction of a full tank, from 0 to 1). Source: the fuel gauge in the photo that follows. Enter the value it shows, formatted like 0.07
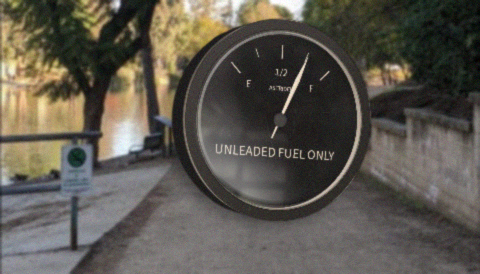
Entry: 0.75
